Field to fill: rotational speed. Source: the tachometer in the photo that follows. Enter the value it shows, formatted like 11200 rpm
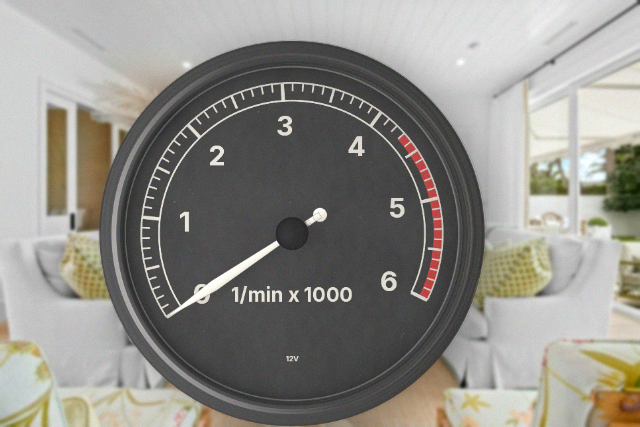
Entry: 0 rpm
